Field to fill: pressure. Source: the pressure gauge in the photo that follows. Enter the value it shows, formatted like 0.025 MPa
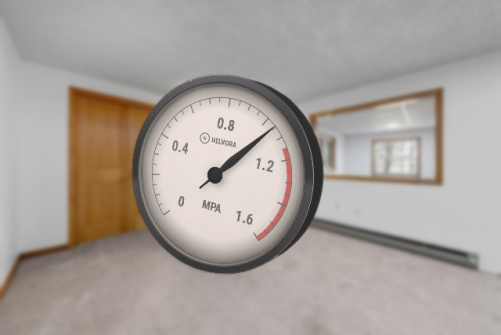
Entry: 1.05 MPa
